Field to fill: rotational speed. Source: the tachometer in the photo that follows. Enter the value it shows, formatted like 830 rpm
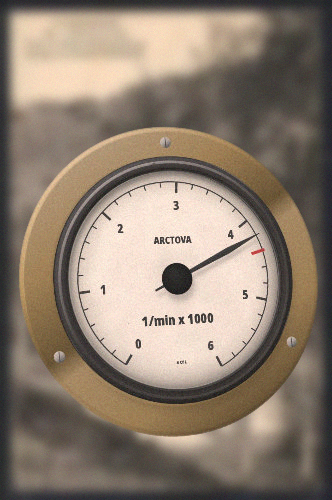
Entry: 4200 rpm
